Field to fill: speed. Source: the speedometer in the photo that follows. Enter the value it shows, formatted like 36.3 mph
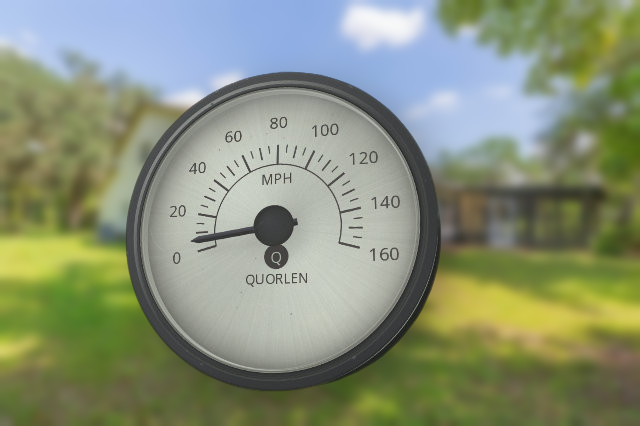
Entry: 5 mph
